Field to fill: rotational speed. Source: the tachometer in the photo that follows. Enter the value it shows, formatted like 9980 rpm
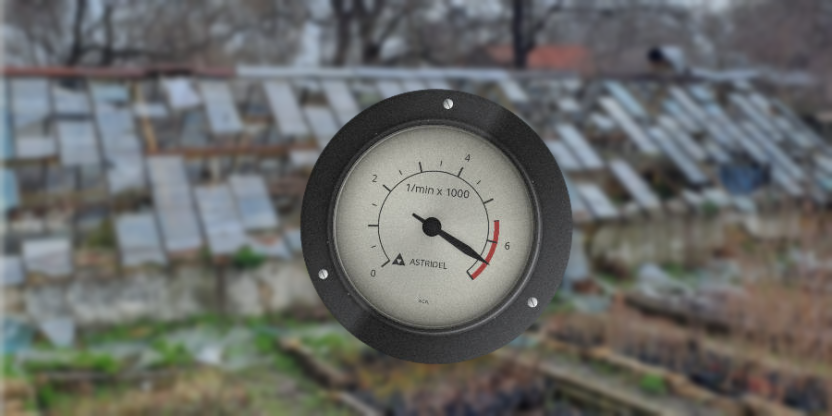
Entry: 6500 rpm
